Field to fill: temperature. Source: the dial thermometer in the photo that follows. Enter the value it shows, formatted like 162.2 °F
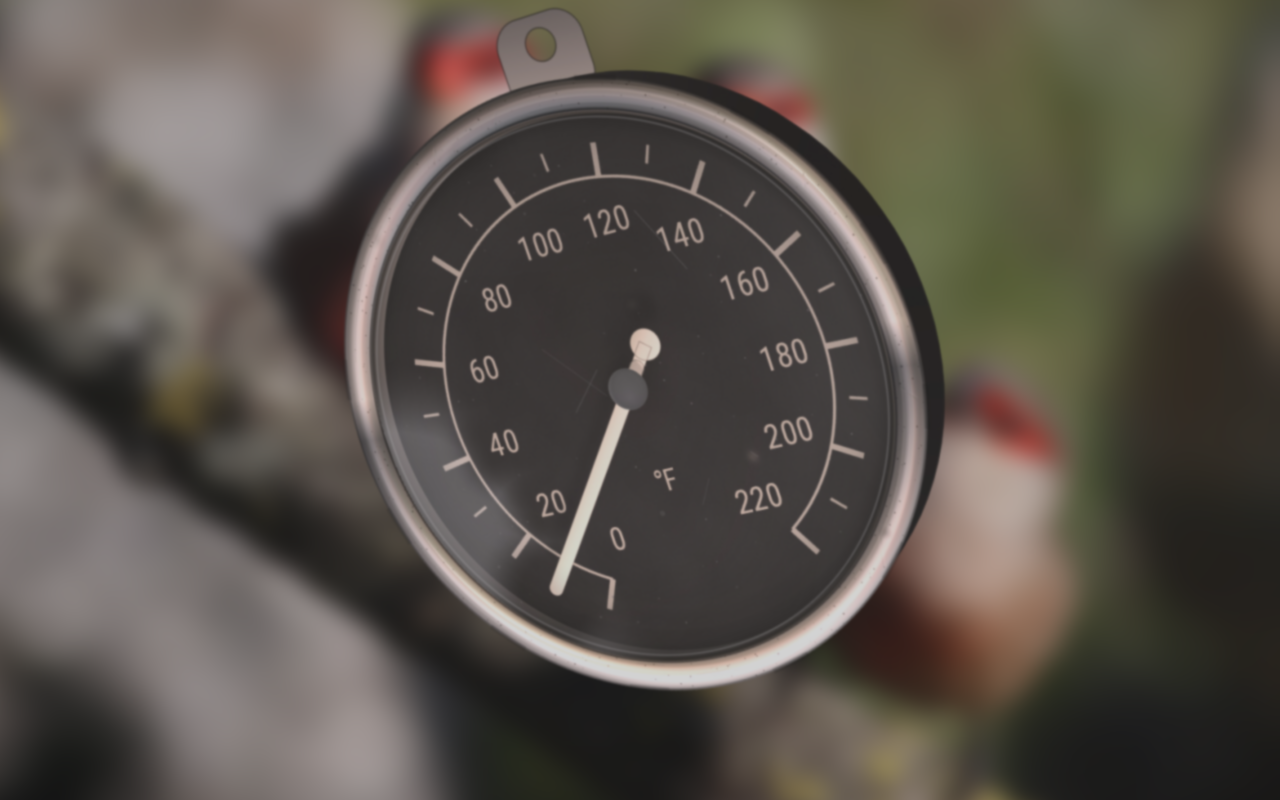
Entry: 10 °F
